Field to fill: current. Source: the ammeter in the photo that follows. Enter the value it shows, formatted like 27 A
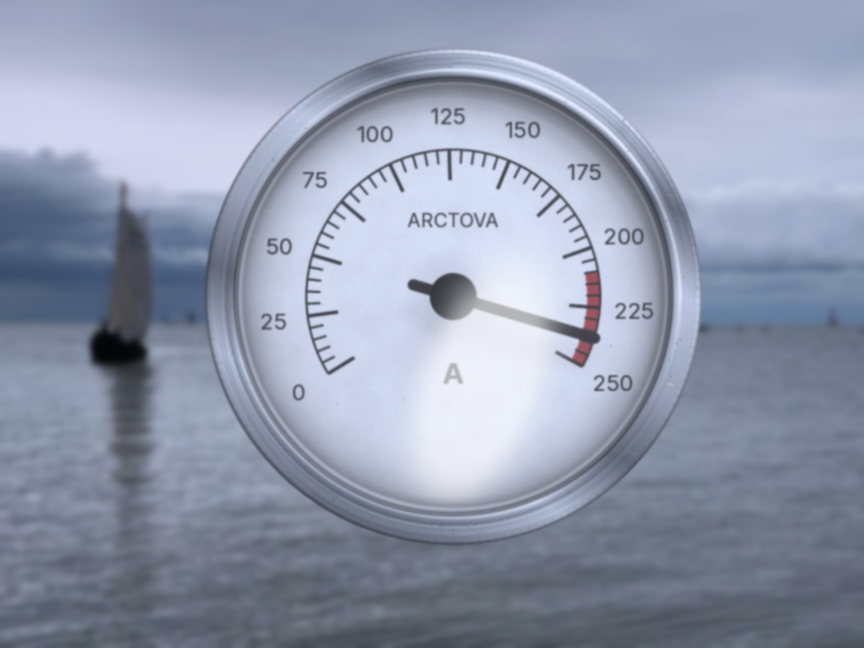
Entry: 237.5 A
